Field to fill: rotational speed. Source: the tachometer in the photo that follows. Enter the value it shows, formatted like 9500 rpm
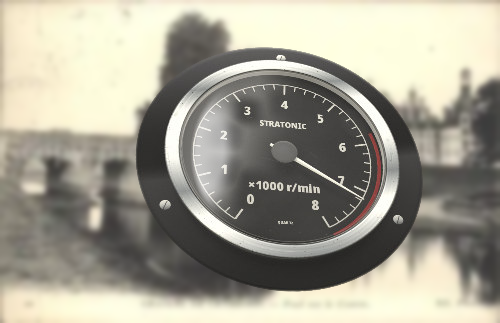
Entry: 7200 rpm
